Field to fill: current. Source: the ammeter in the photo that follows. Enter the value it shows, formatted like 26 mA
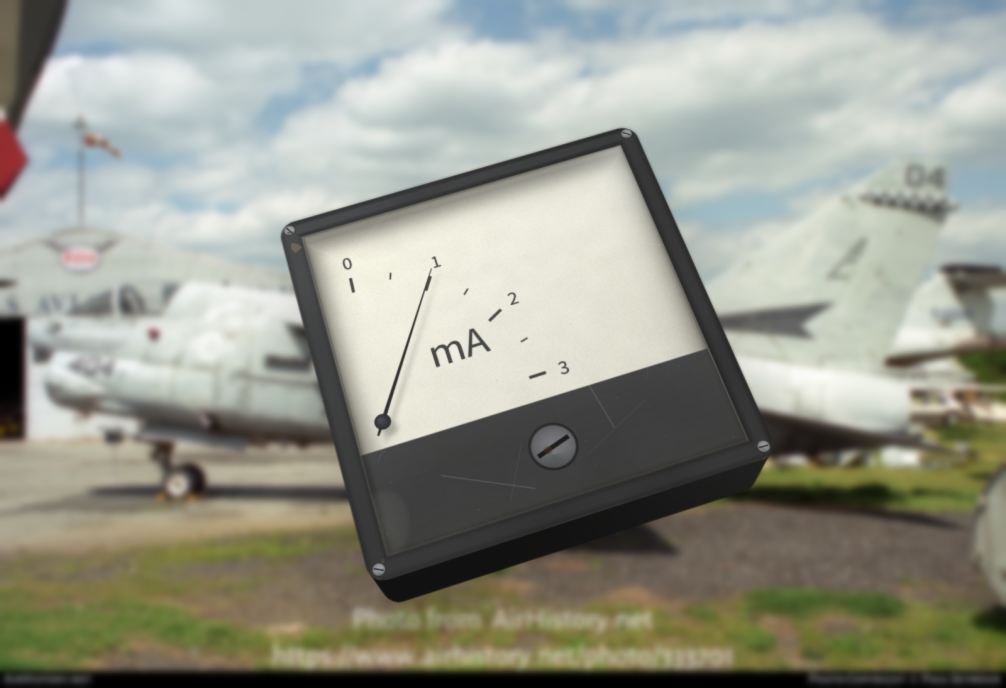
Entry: 1 mA
